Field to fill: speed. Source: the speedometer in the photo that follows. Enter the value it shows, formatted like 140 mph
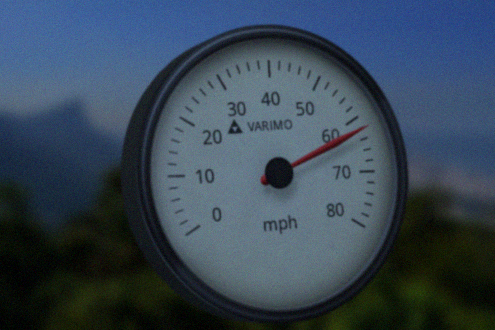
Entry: 62 mph
